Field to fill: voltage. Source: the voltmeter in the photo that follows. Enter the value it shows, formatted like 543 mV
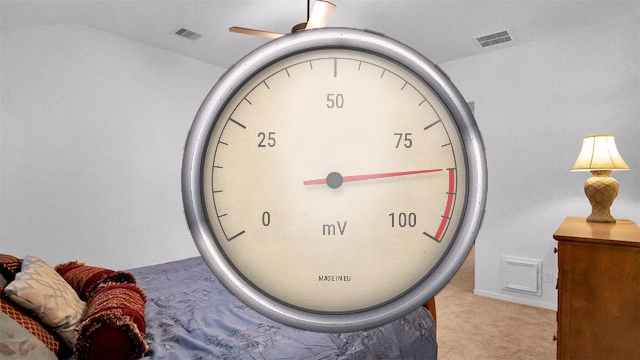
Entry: 85 mV
